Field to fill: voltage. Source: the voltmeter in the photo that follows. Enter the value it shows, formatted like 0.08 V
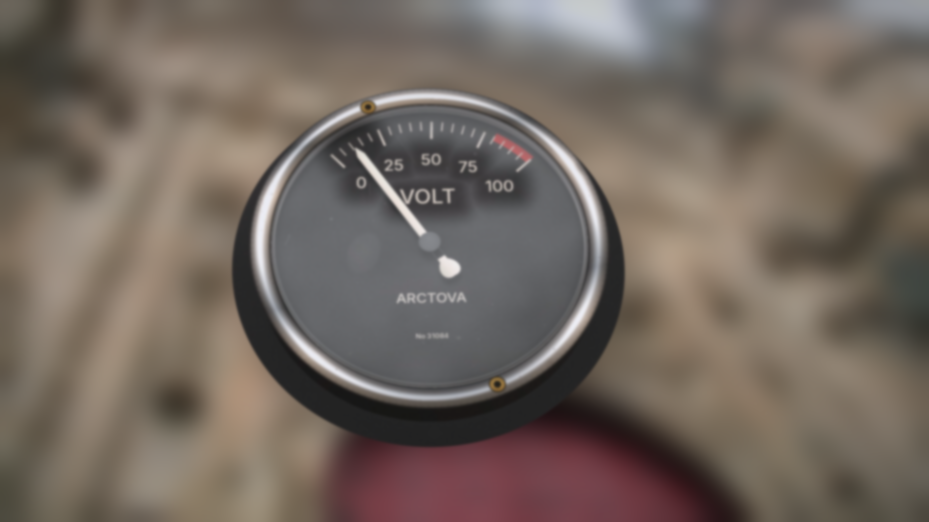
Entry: 10 V
